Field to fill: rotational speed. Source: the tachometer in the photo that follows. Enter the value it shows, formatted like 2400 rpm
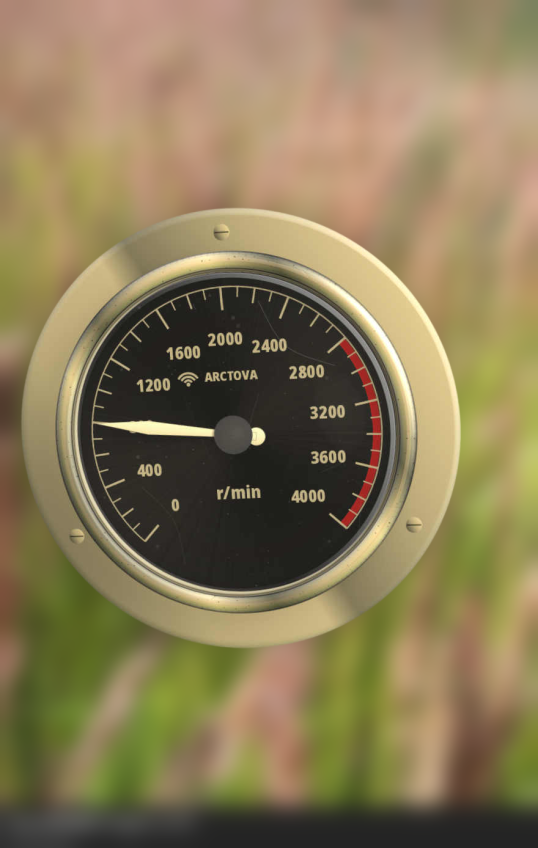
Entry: 800 rpm
